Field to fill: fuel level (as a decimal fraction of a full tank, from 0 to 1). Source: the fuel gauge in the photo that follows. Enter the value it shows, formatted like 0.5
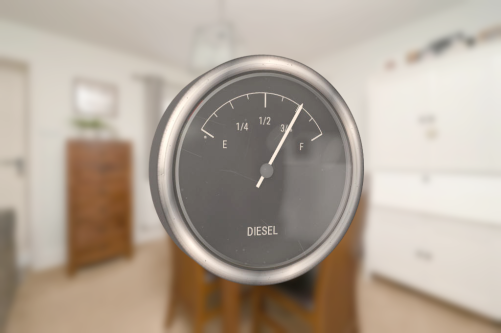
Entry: 0.75
